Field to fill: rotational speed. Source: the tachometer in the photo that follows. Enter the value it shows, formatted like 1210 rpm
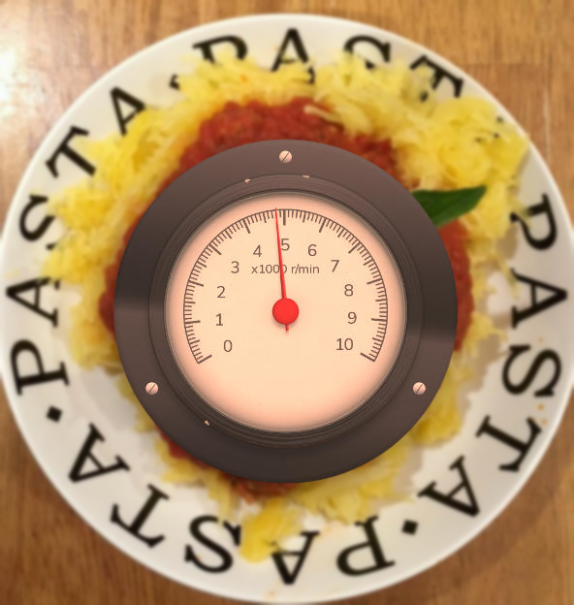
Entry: 4800 rpm
